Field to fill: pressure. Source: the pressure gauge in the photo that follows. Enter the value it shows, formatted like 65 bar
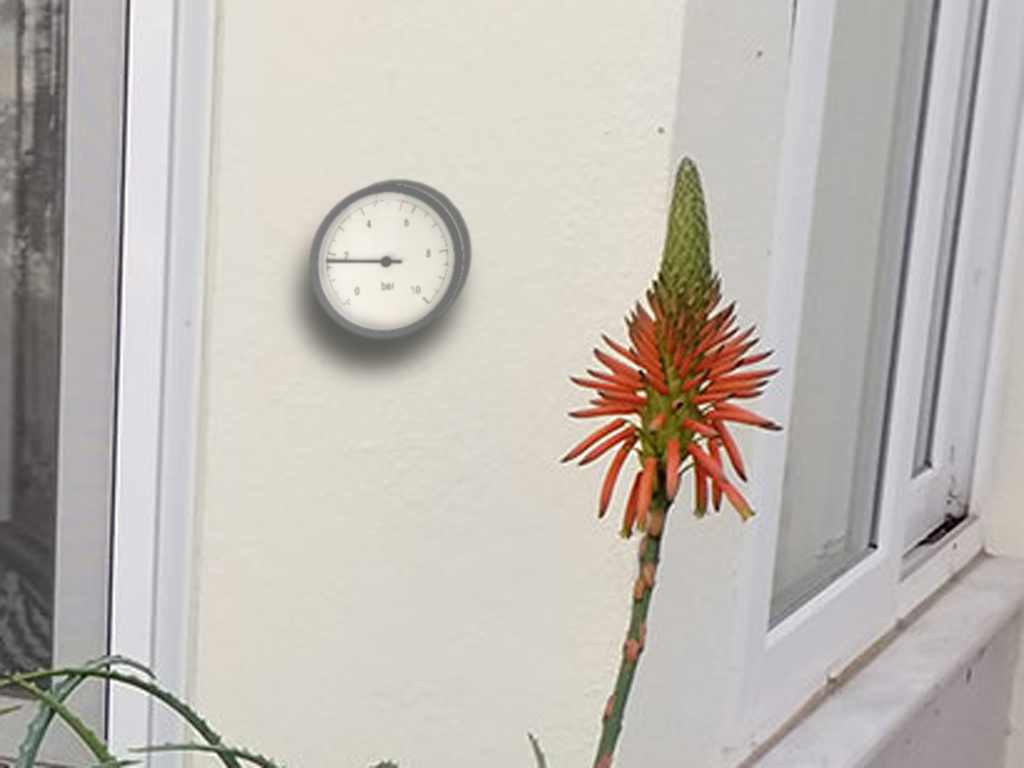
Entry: 1.75 bar
